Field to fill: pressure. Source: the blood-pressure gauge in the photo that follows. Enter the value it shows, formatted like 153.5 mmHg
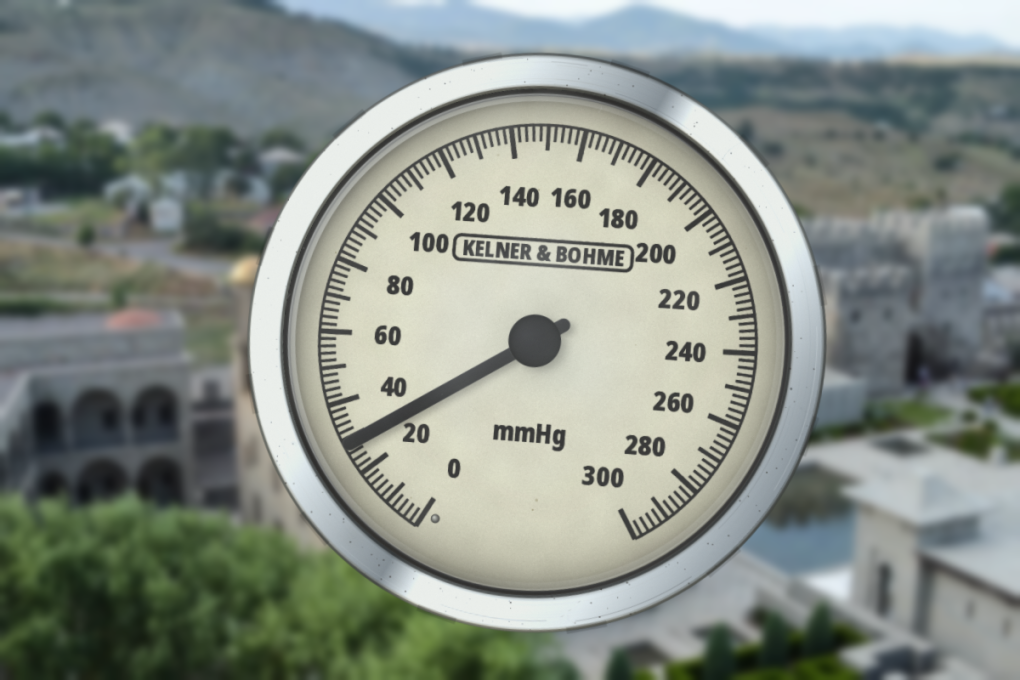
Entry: 28 mmHg
